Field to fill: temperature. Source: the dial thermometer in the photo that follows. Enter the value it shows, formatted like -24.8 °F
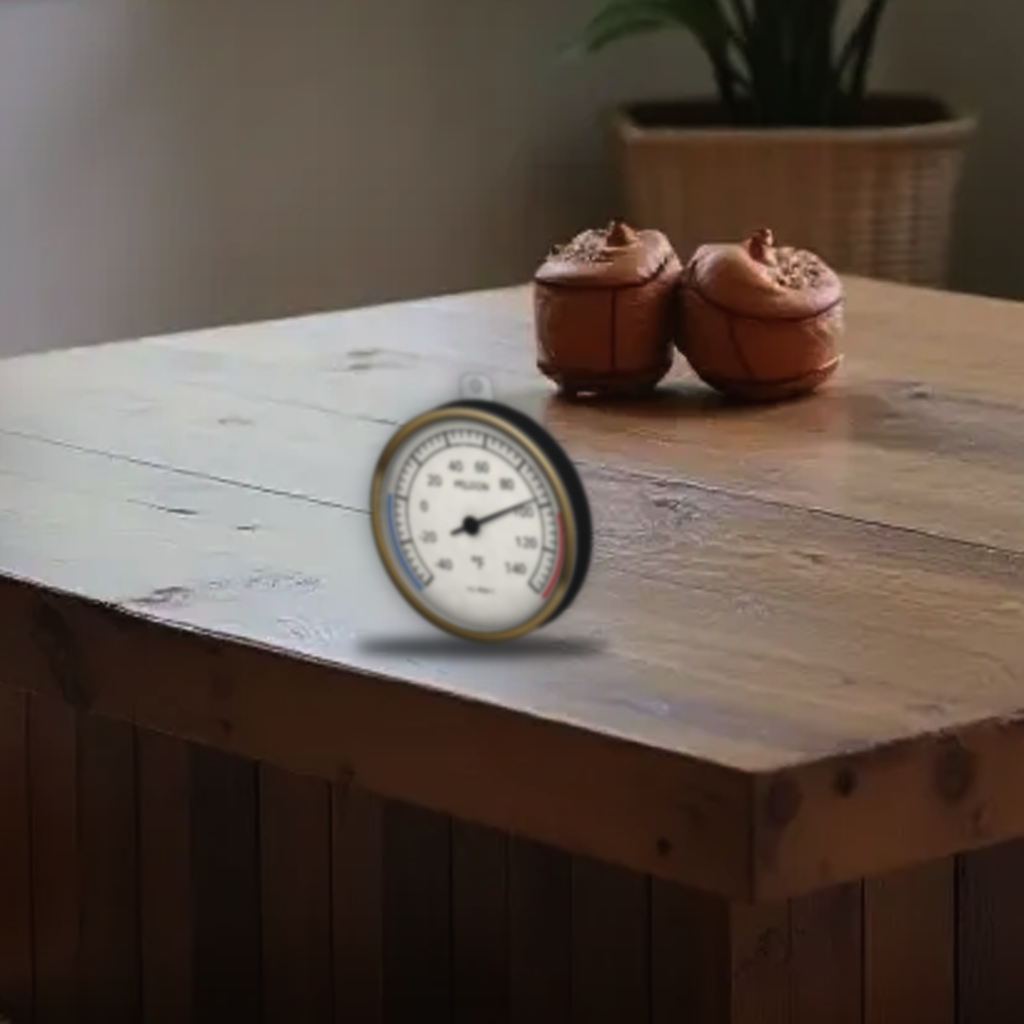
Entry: 96 °F
